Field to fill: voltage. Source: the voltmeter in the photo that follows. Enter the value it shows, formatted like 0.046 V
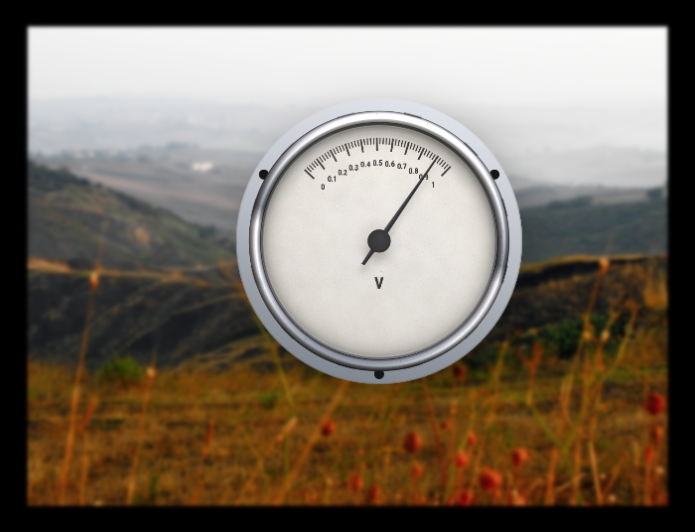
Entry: 0.9 V
